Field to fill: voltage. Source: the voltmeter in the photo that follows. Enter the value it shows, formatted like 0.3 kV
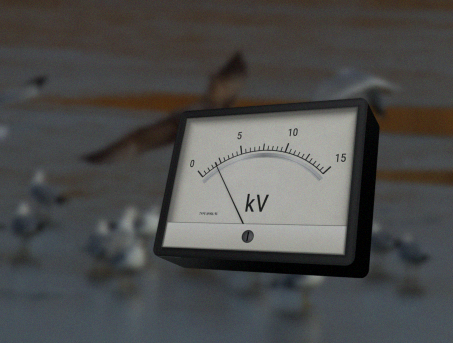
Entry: 2 kV
